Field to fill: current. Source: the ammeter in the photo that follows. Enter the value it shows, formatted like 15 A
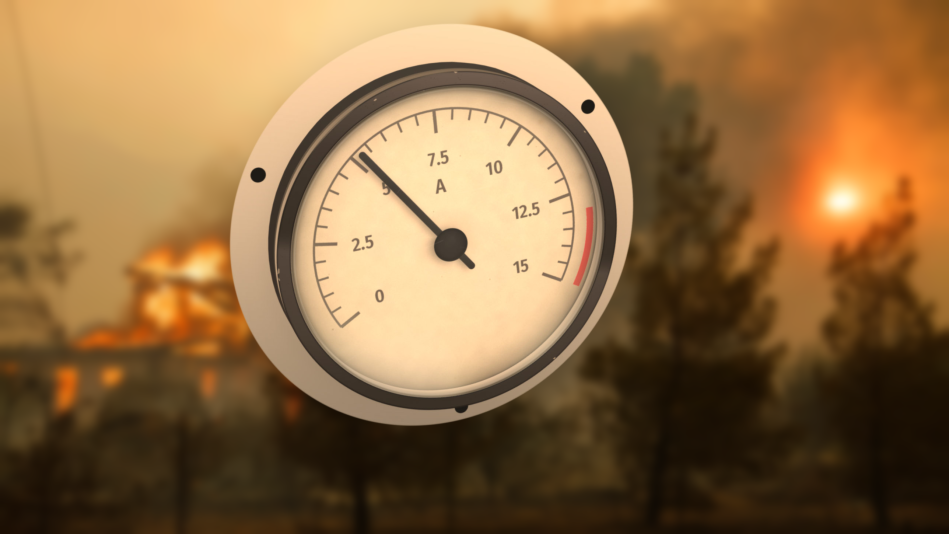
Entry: 5.25 A
